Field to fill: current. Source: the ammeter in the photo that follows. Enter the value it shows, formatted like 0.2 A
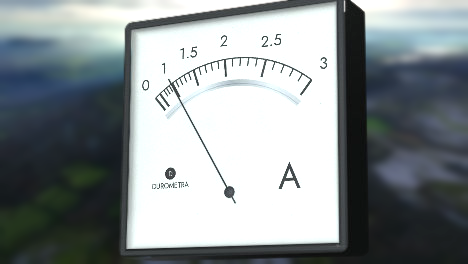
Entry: 1 A
